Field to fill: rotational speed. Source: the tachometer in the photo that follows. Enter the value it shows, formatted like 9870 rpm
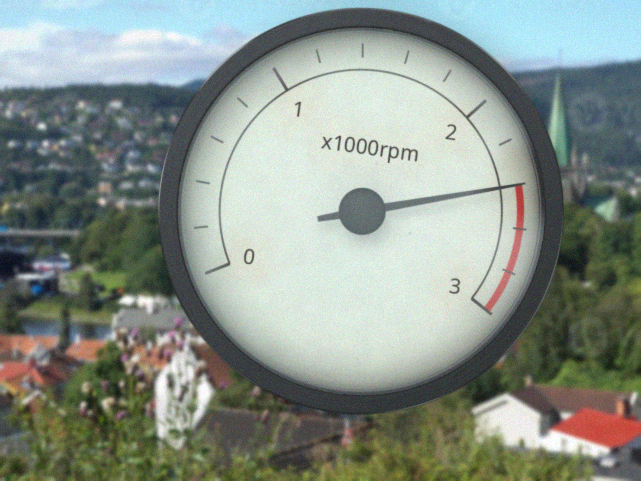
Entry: 2400 rpm
